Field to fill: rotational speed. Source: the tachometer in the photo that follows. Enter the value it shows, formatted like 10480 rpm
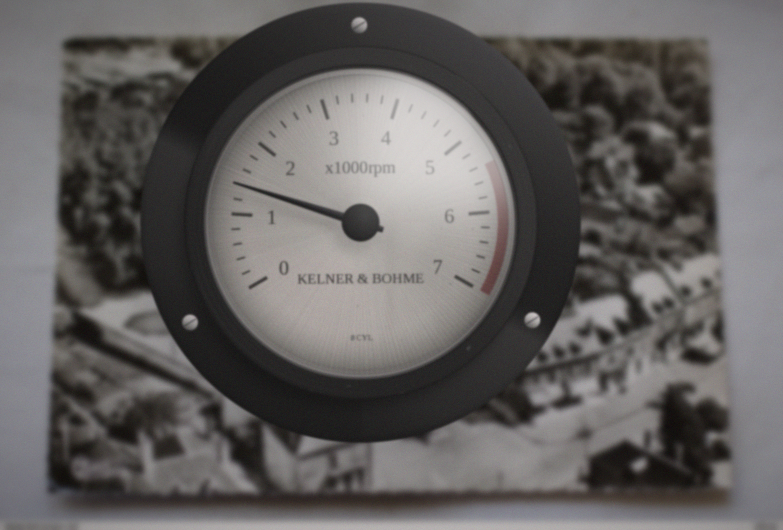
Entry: 1400 rpm
